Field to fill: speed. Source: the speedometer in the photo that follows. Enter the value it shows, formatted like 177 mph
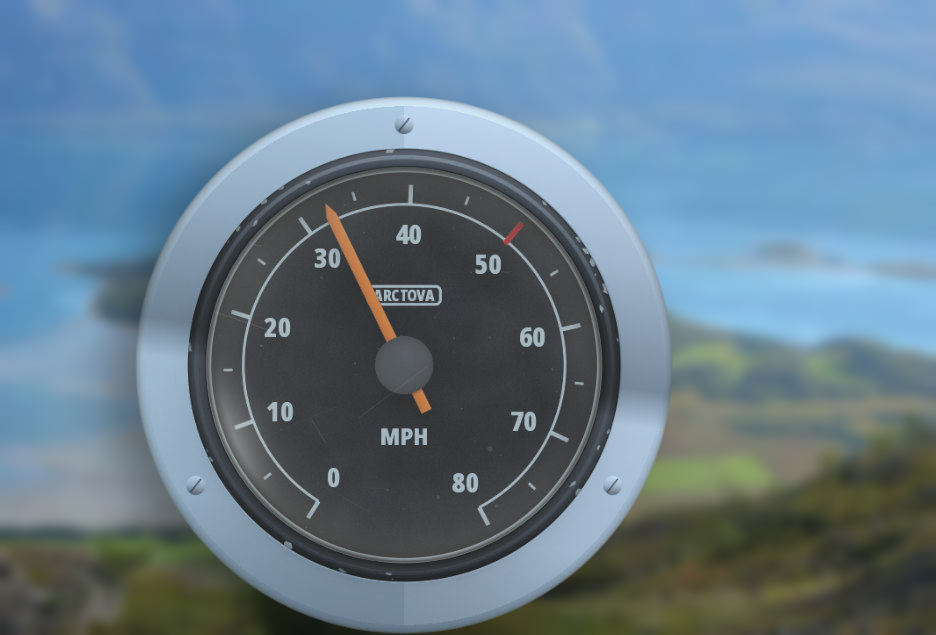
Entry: 32.5 mph
